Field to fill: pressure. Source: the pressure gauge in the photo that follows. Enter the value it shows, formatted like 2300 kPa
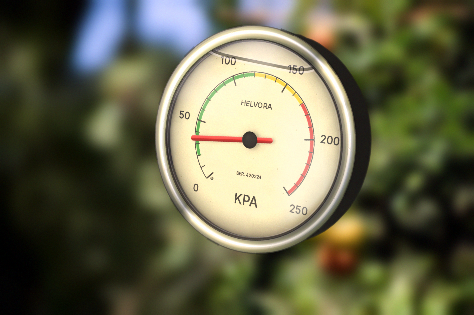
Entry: 35 kPa
